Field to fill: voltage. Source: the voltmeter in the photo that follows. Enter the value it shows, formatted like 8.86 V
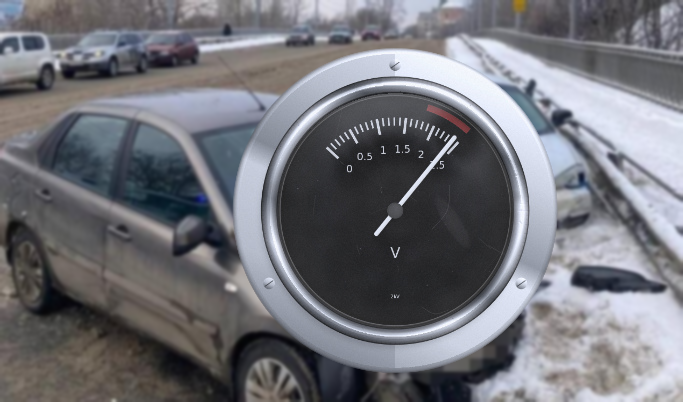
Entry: 2.4 V
